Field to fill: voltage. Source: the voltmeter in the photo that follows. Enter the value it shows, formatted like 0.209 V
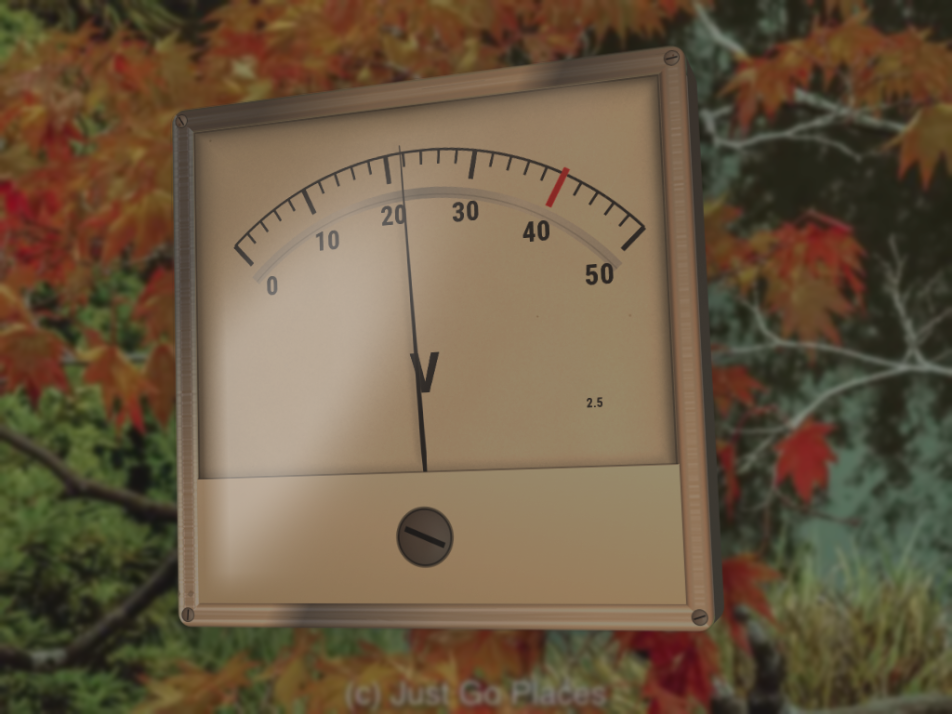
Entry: 22 V
